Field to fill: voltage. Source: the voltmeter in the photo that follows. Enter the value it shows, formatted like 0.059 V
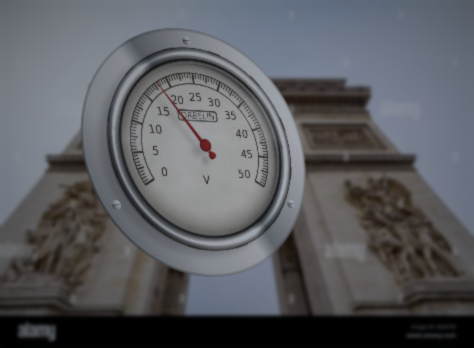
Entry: 17.5 V
